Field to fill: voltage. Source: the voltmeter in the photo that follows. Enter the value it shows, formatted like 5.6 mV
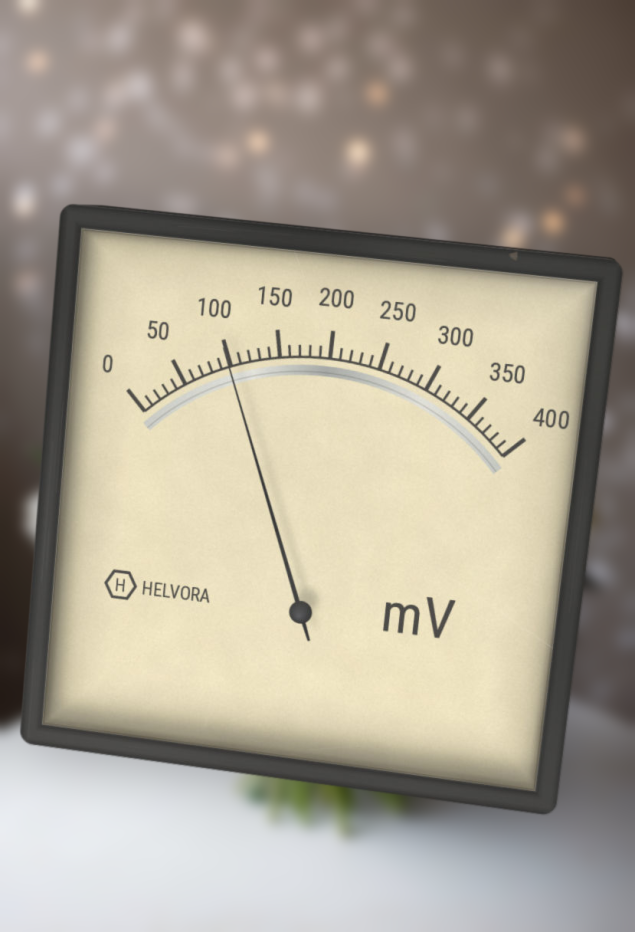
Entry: 100 mV
